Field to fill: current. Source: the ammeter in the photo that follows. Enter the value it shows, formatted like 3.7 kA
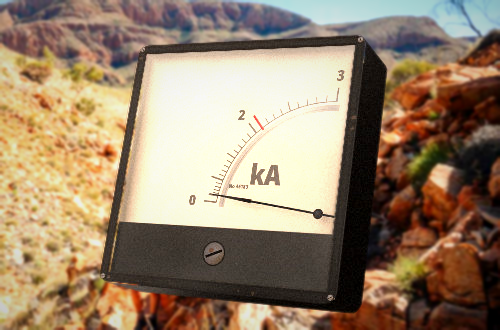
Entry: 0.5 kA
